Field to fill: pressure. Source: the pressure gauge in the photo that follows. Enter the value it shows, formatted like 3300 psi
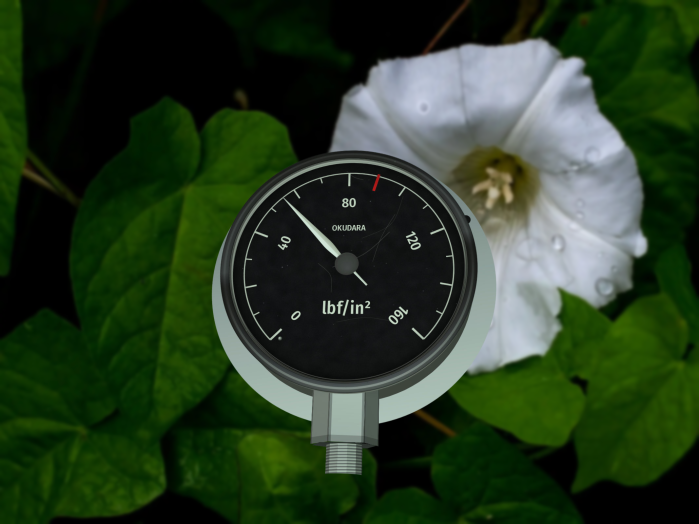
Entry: 55 psi
